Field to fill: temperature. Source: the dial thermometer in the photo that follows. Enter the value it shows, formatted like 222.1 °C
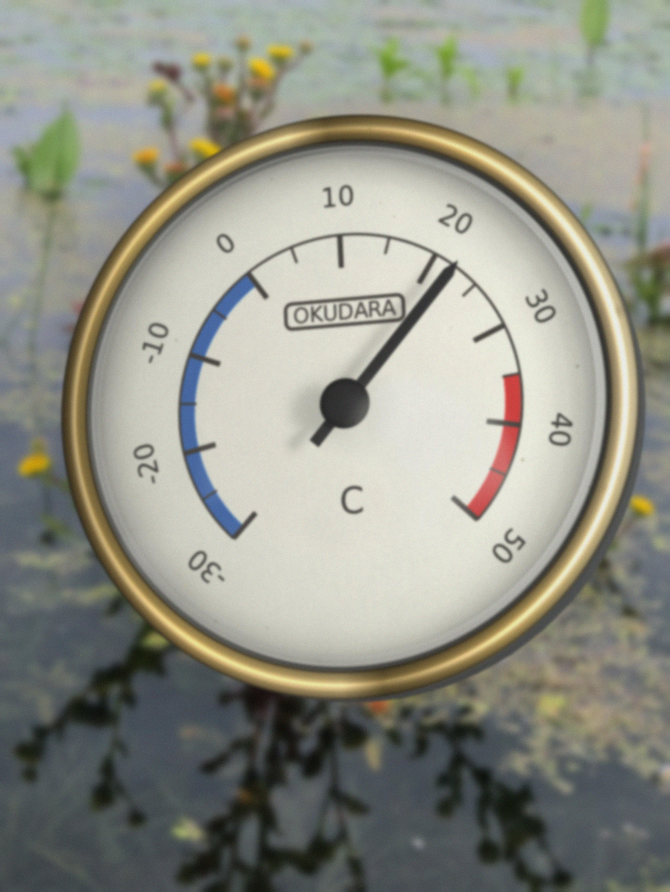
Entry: 22.5 °C
